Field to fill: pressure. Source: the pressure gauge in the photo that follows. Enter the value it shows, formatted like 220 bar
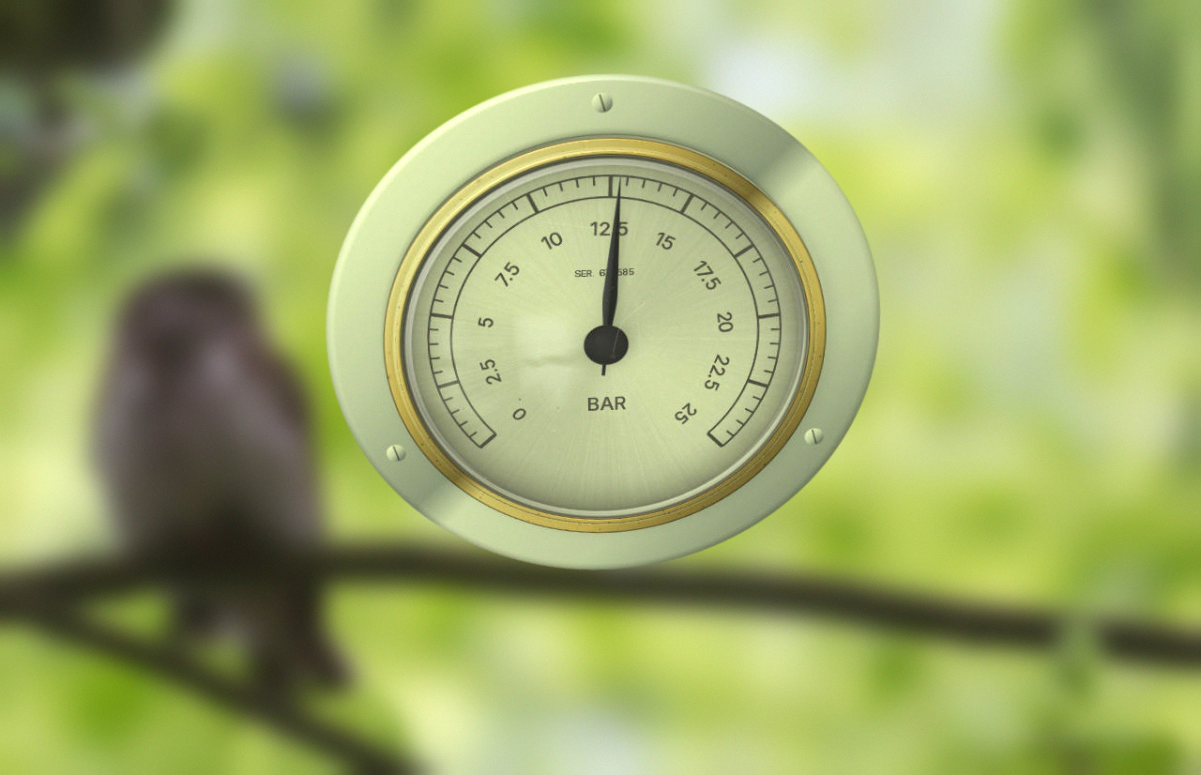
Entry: 12.75 bar
